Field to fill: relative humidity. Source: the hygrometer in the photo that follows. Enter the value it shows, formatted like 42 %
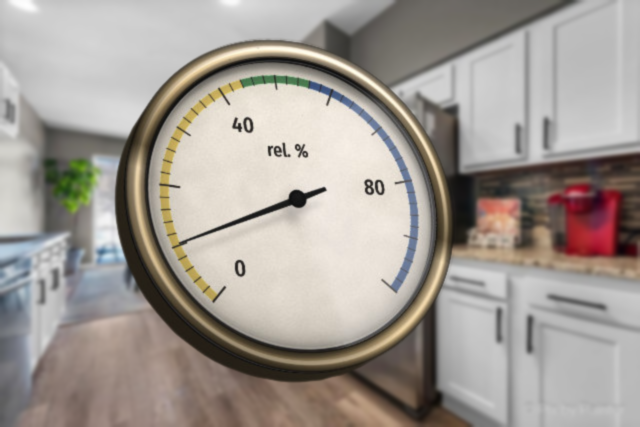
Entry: 10 %
